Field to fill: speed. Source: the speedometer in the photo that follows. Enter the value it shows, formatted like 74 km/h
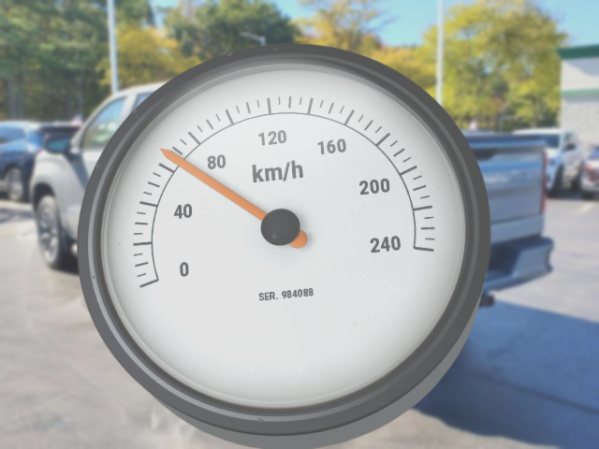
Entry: 65 km/h
